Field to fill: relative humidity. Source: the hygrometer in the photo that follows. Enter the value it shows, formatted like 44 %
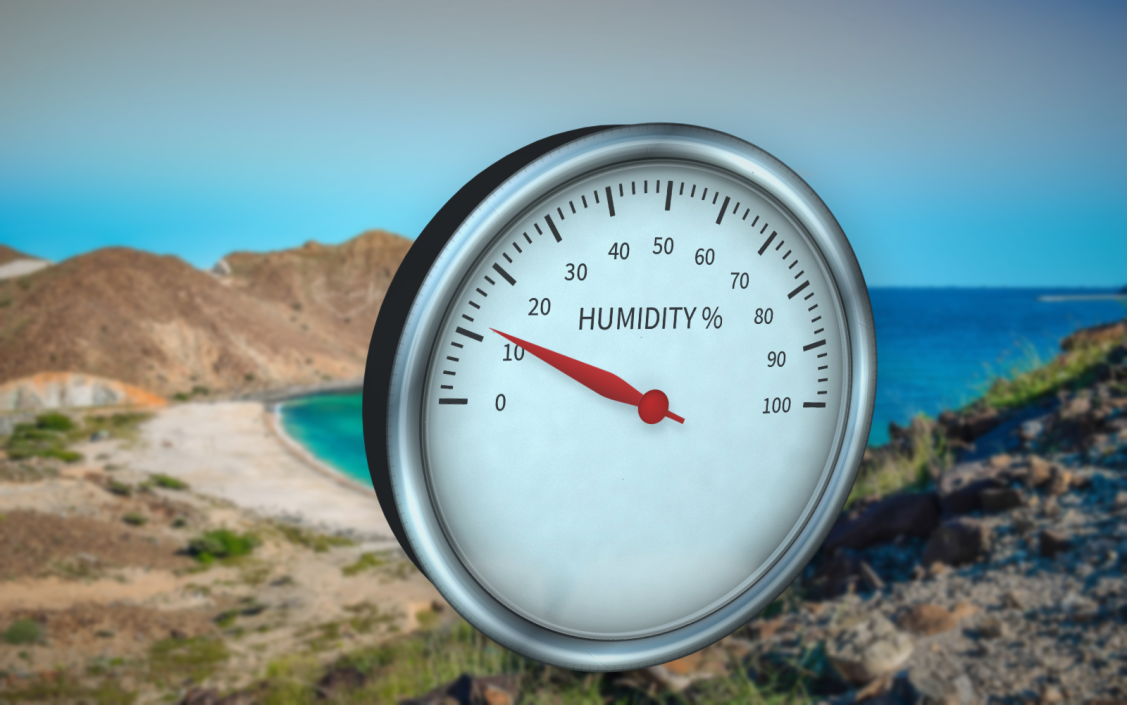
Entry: 12 %
